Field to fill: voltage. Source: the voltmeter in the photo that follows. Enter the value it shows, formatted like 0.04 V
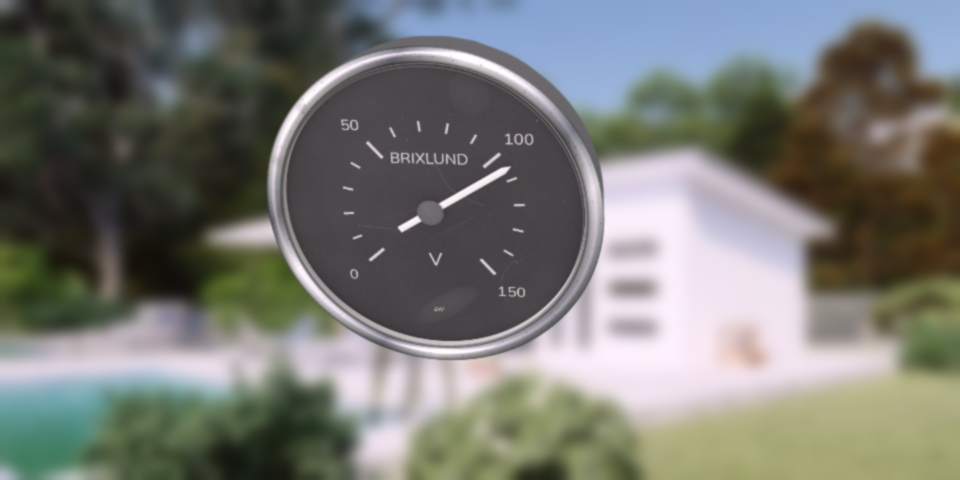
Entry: 105 V
